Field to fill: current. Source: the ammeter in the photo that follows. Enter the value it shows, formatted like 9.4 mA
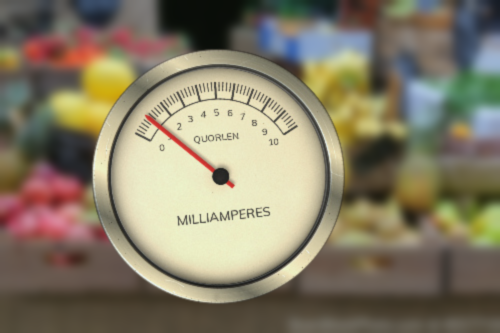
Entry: 1 mA
